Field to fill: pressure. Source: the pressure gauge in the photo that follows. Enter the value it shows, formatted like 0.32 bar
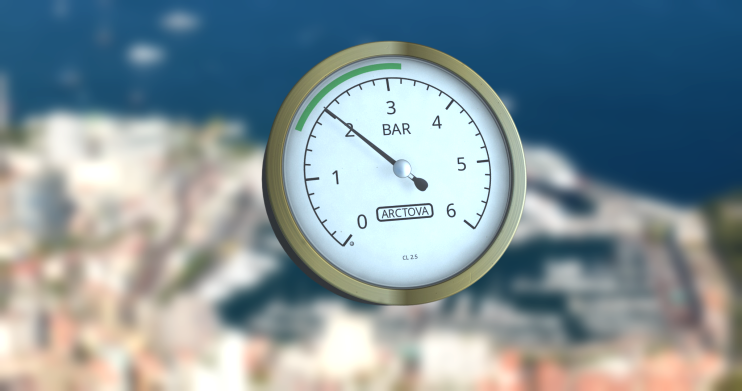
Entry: 2 bar
